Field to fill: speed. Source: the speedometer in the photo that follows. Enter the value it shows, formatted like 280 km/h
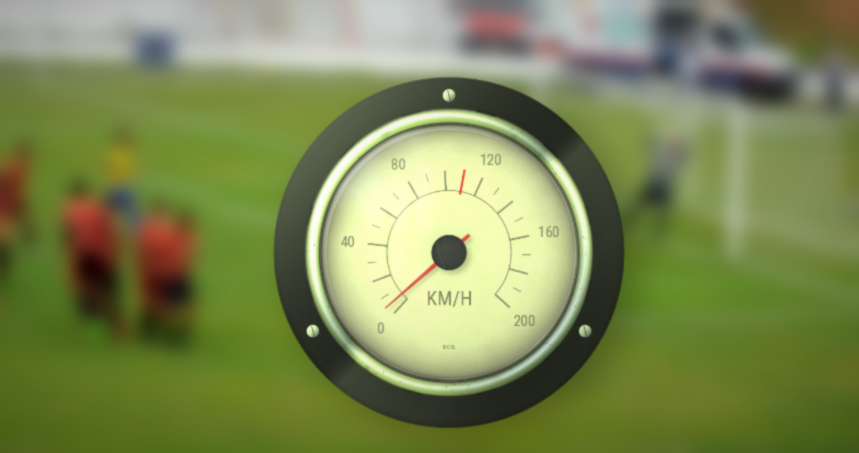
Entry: 5 km/h
